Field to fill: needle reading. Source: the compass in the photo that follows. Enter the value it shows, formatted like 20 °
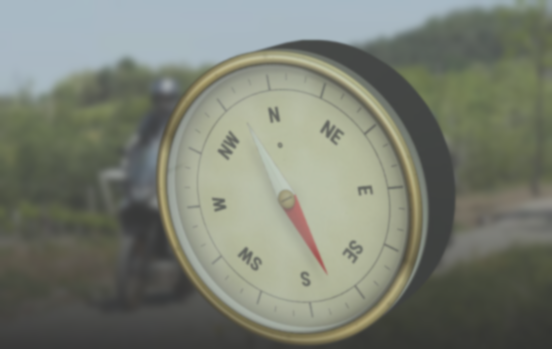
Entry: 160 °
